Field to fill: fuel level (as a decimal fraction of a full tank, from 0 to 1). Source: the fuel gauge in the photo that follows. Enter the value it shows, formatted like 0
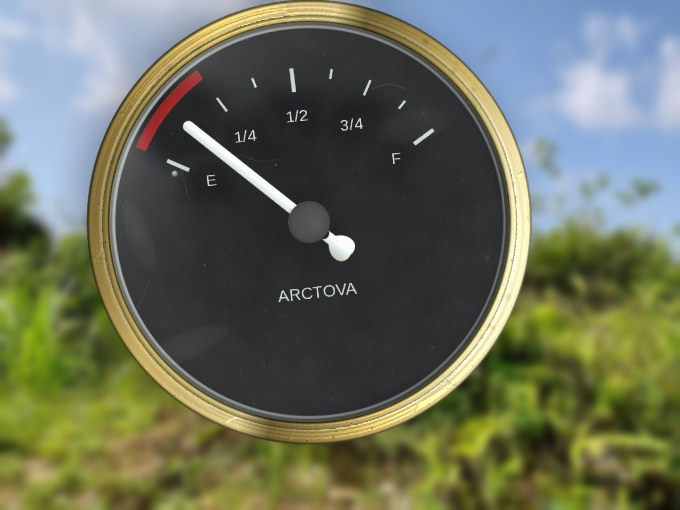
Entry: 0.125
